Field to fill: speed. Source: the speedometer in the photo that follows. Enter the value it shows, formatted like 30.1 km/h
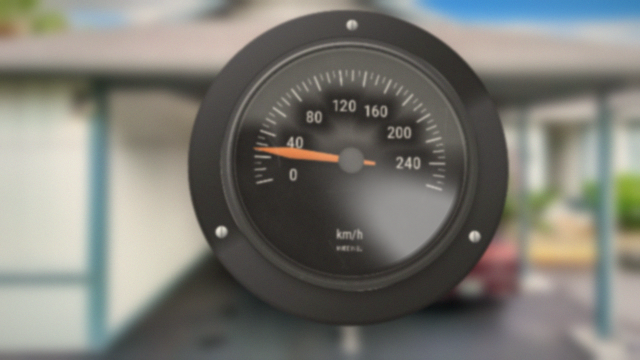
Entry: 25 km/h
